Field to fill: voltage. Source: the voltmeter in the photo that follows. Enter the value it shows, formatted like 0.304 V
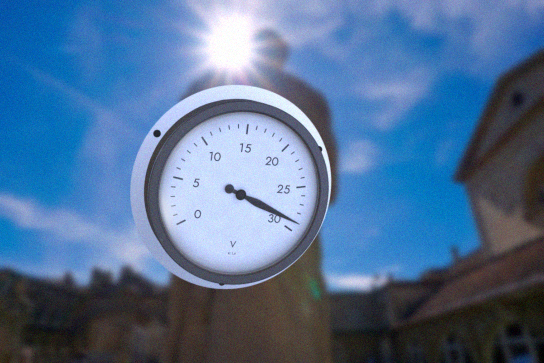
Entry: 29 V
